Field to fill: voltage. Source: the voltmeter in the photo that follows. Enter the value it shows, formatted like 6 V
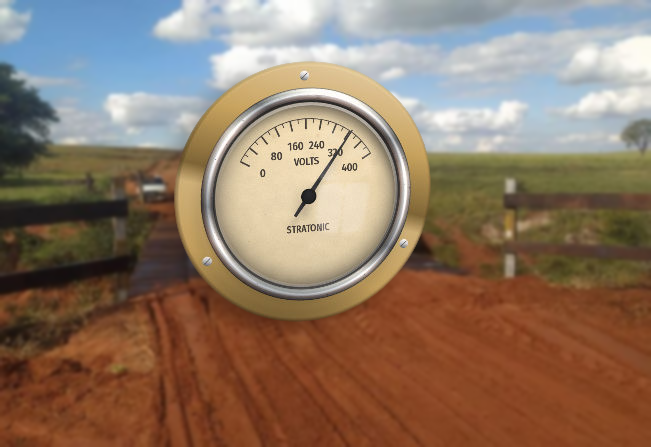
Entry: 320 V
